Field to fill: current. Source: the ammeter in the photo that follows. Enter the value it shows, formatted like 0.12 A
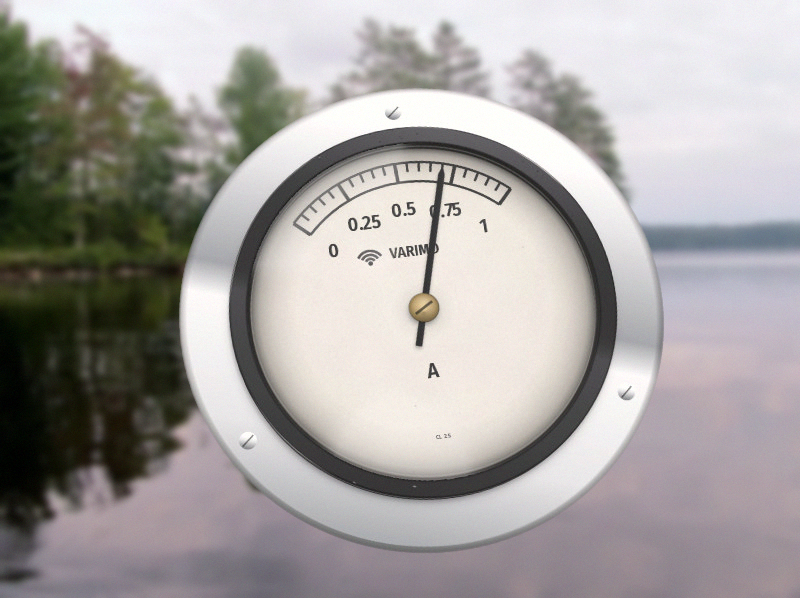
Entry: 0.7 A
